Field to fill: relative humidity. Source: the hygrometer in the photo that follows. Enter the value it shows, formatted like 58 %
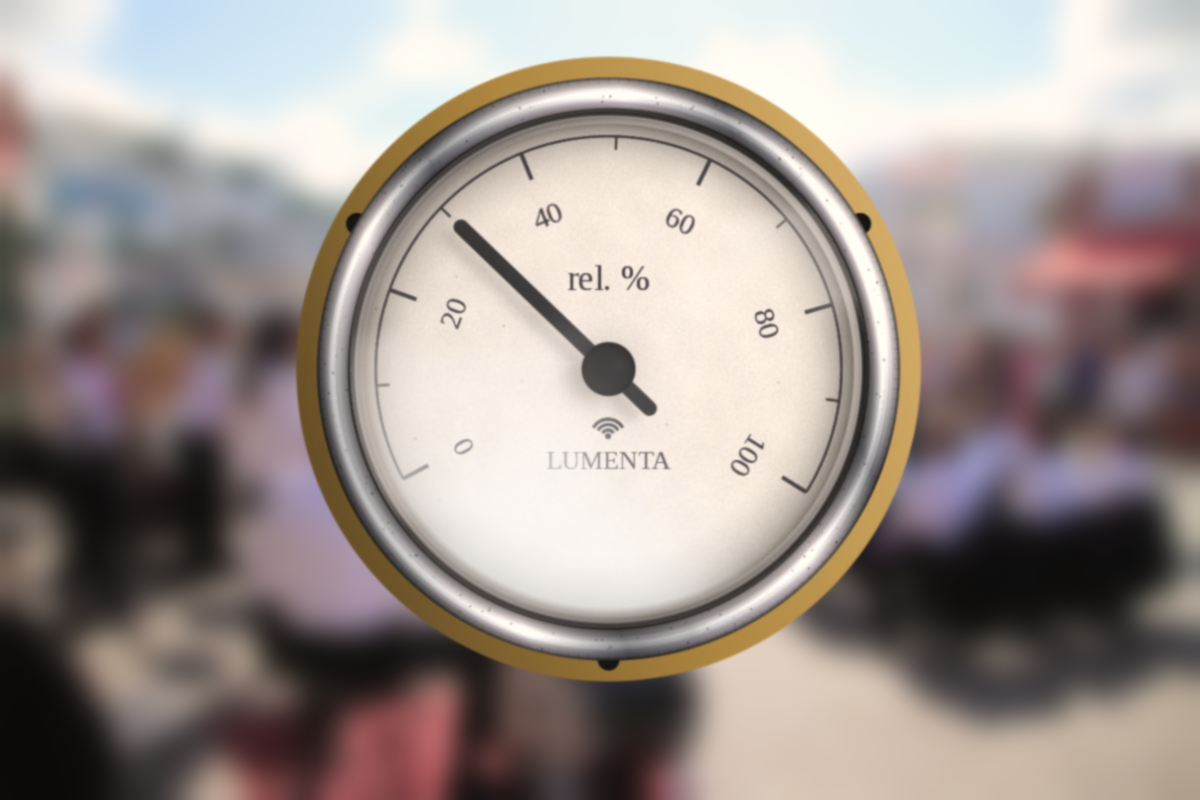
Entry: 30 %
